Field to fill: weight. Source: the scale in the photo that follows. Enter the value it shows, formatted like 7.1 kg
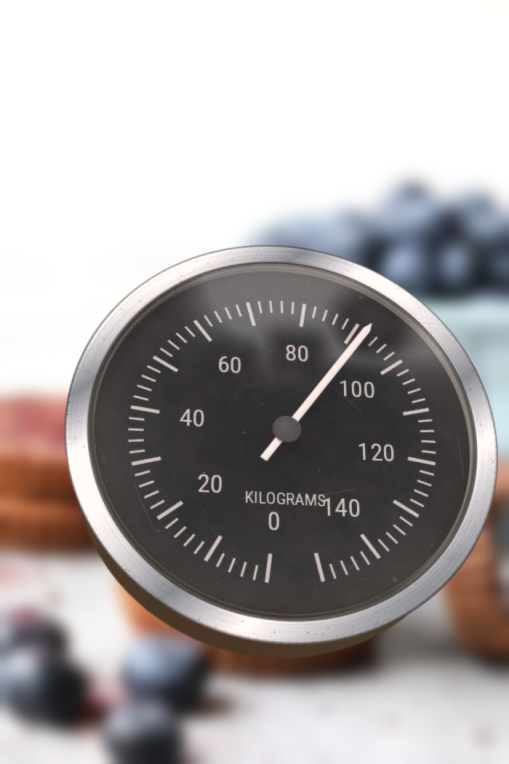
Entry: 92 kg
